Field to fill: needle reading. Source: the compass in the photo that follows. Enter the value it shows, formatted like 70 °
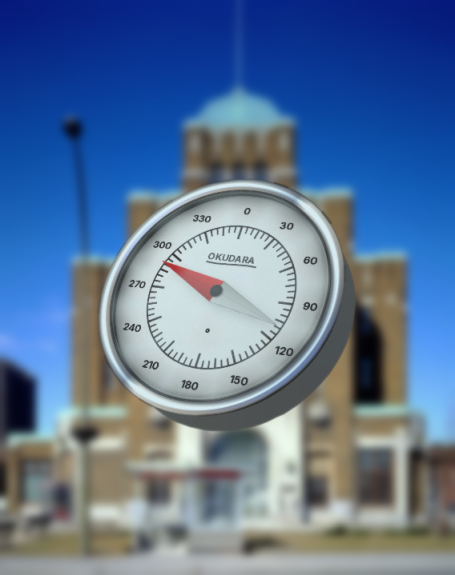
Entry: 290 °
